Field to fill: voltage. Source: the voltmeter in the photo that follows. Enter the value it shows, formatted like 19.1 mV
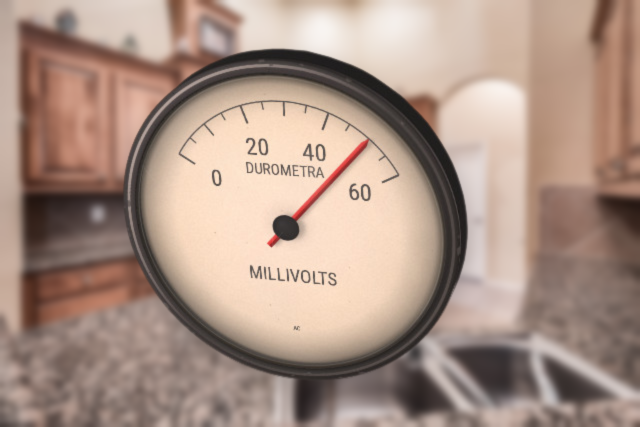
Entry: 50 mV
